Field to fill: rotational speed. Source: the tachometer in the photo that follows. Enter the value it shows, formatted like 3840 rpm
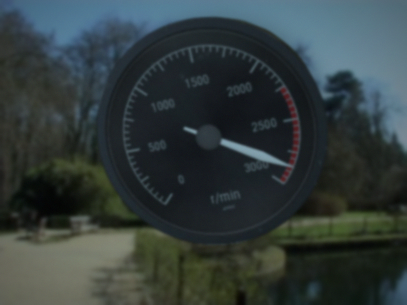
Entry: 2850 rpm
